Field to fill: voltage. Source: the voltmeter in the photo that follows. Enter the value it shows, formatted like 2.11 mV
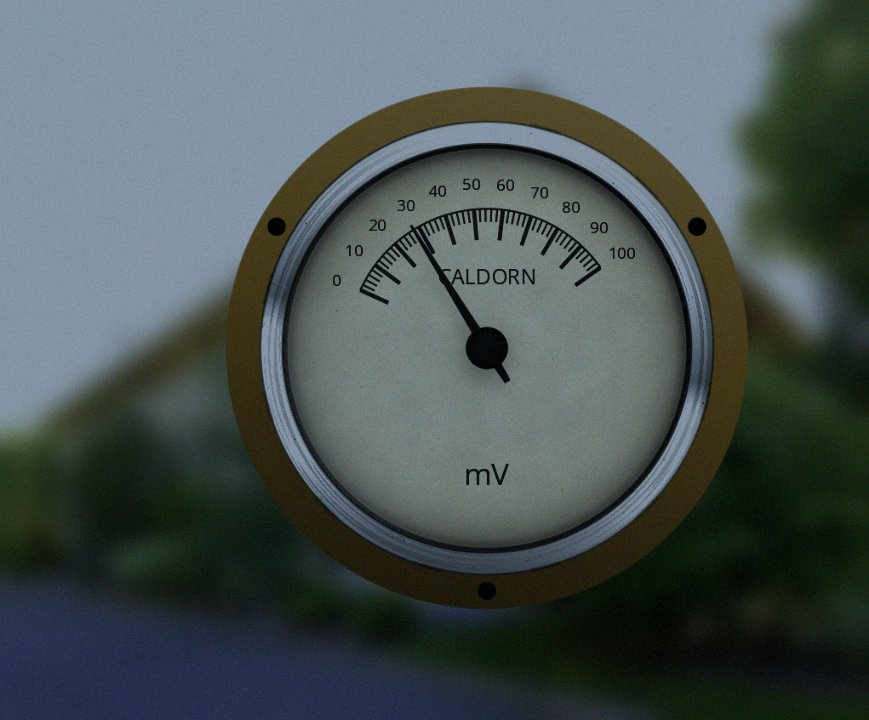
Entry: 28 mV
